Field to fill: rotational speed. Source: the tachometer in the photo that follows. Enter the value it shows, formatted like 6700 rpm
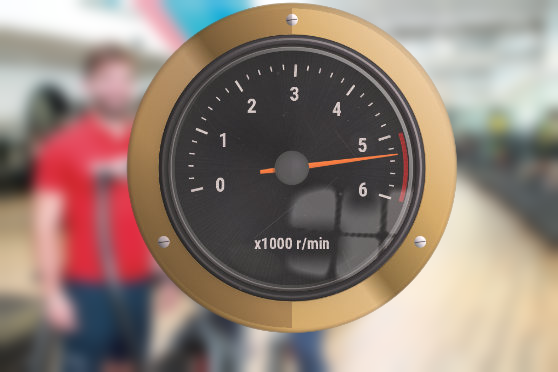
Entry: 5300 rpm
